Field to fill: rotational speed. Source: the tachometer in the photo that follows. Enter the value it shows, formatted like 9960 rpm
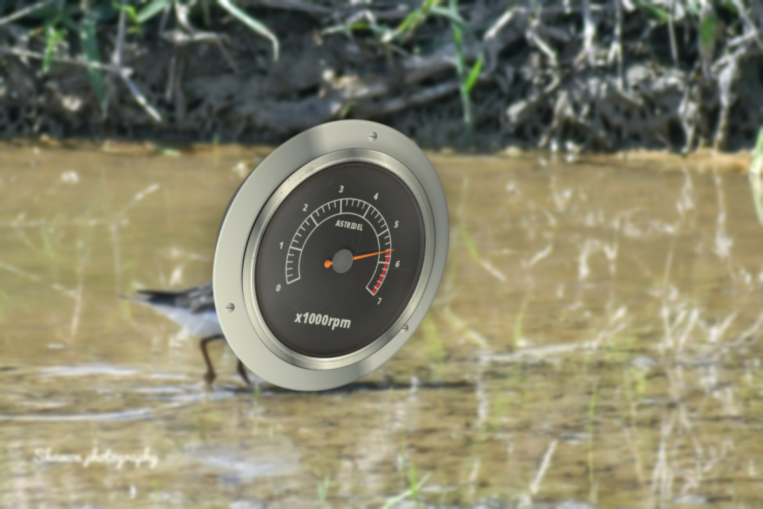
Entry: 5600 rpm
